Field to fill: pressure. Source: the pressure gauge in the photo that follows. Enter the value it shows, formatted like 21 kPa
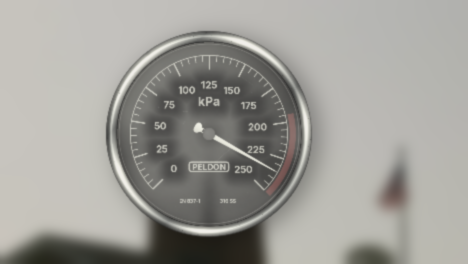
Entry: 235 kPa
